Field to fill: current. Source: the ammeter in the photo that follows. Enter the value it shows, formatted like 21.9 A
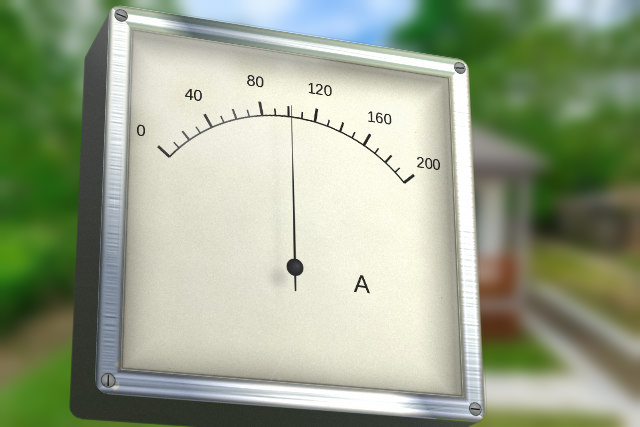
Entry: 100 A
